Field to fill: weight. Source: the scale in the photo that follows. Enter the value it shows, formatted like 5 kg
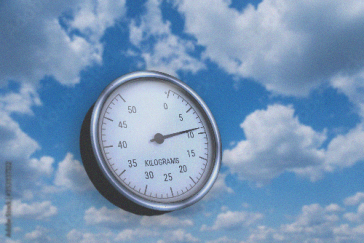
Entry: 9 kg
